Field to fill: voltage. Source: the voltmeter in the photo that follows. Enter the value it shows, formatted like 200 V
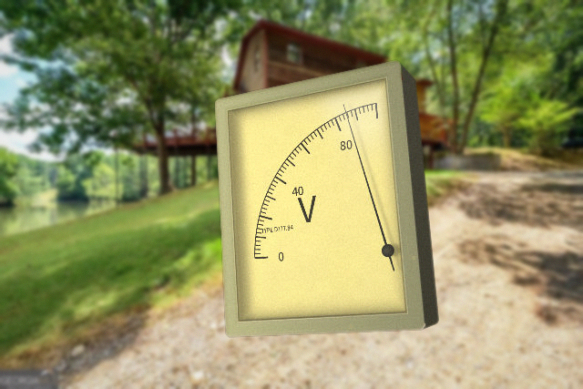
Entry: 86 V
